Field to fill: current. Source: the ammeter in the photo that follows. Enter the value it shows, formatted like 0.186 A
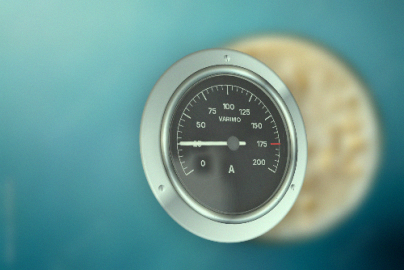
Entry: 25 A
